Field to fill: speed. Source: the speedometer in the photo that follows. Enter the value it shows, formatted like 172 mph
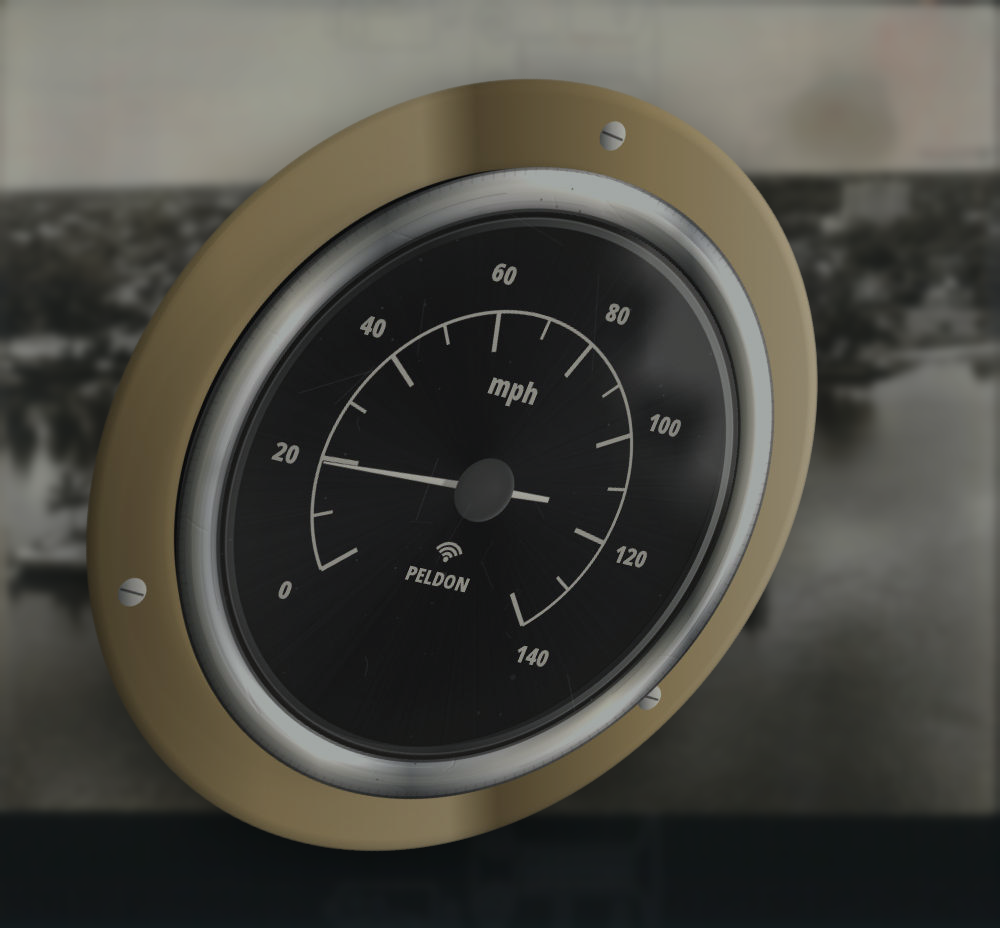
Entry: 20 mph
